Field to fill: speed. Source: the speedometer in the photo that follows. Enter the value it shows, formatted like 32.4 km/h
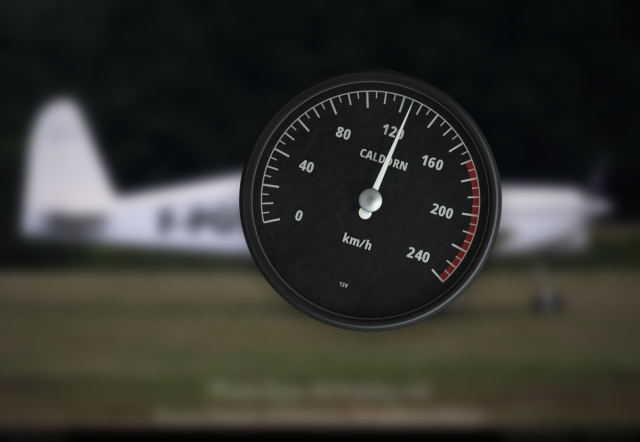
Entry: 125 km/h
